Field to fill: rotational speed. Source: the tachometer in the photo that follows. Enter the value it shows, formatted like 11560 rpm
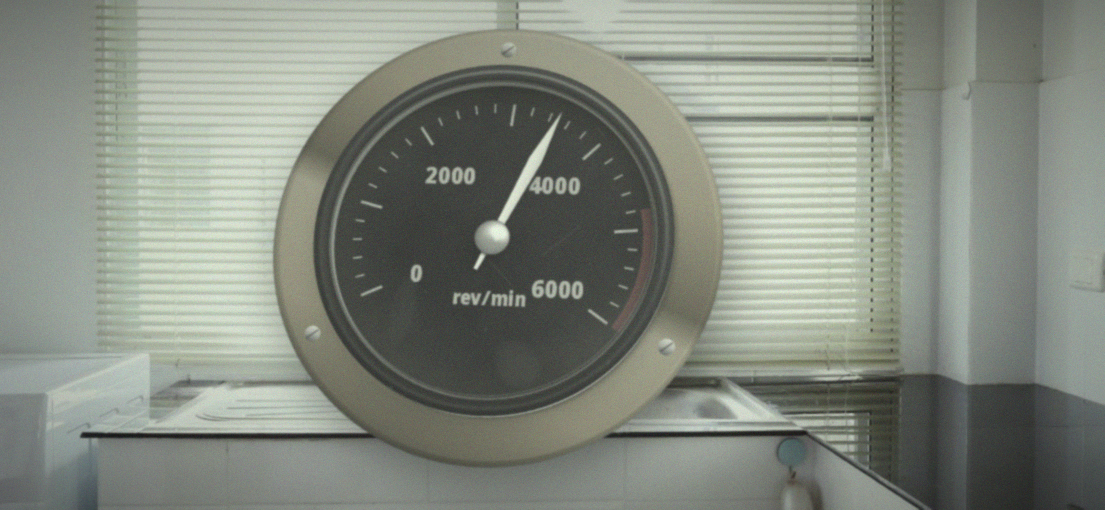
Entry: 3500 rpm
